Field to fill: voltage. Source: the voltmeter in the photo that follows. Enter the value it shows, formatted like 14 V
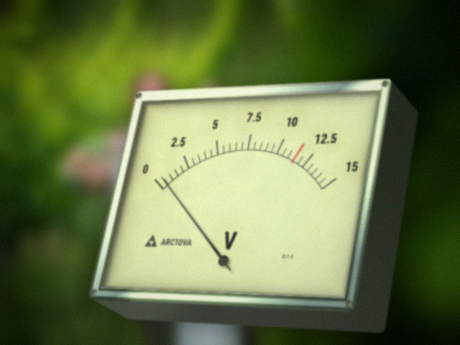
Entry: 0.5 V
